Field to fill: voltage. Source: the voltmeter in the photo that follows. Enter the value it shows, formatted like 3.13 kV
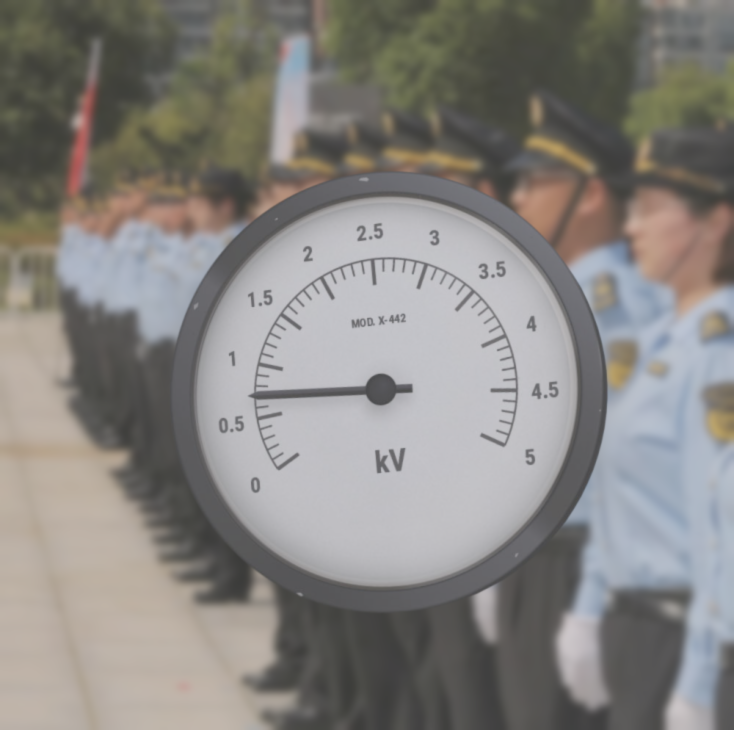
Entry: 0.7 kV
